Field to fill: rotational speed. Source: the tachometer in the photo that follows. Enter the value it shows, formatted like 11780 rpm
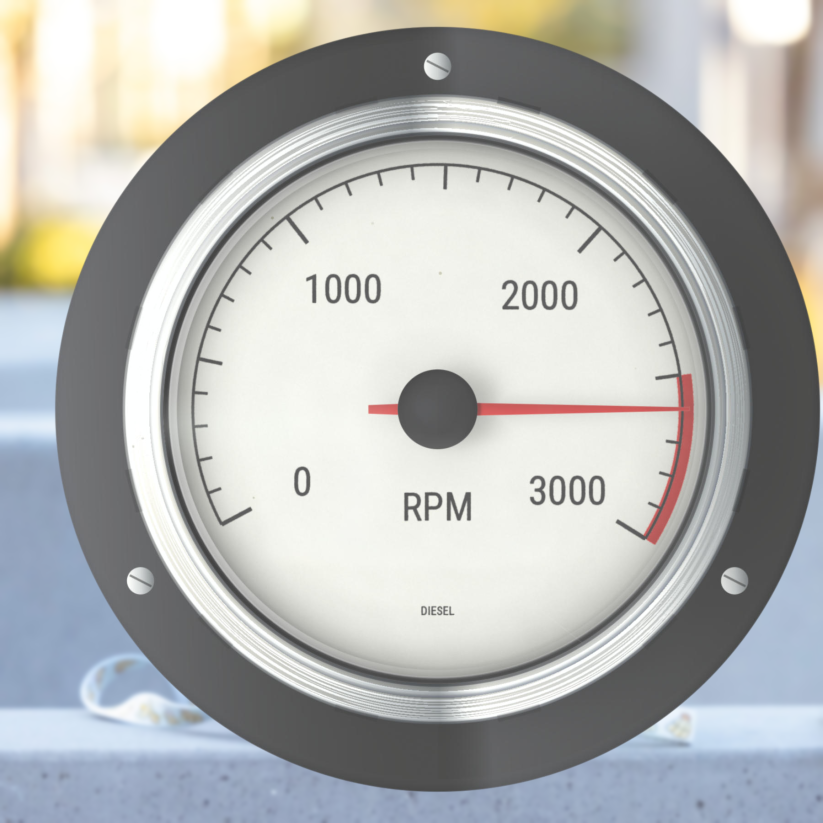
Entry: 2600 rpm
